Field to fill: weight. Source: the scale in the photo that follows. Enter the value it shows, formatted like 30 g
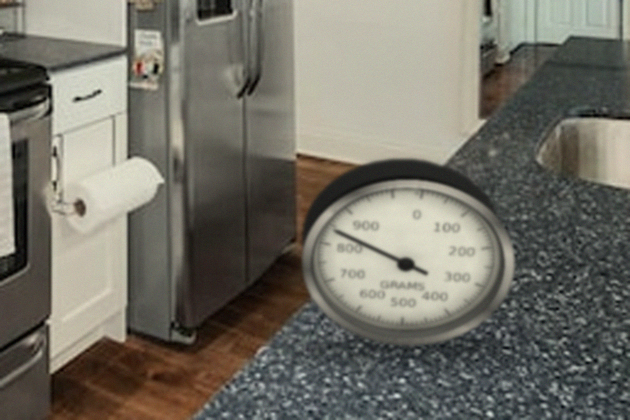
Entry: 850 g
